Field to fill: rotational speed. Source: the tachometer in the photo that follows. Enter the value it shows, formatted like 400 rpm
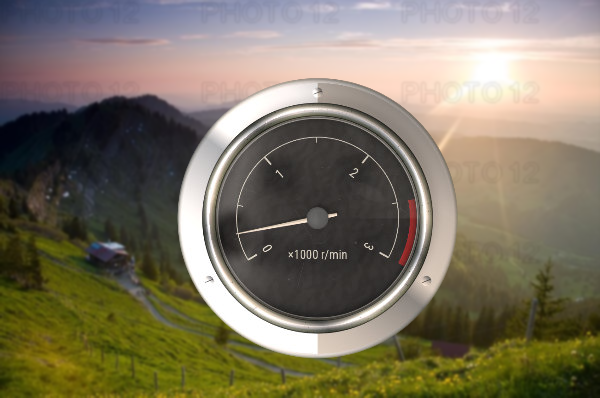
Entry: 250 rpm
